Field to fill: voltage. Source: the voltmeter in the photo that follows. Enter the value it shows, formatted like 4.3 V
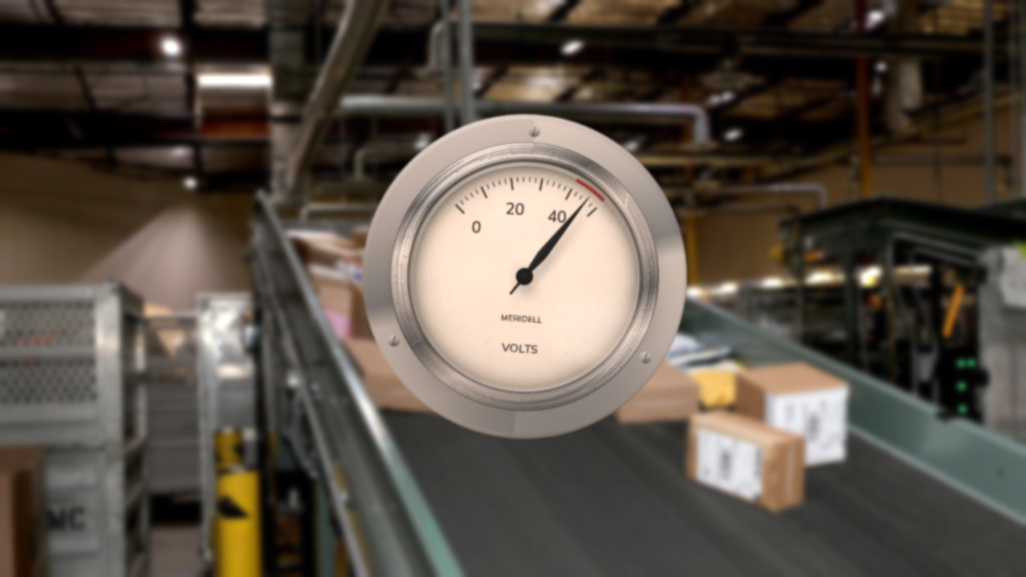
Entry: 46 V
